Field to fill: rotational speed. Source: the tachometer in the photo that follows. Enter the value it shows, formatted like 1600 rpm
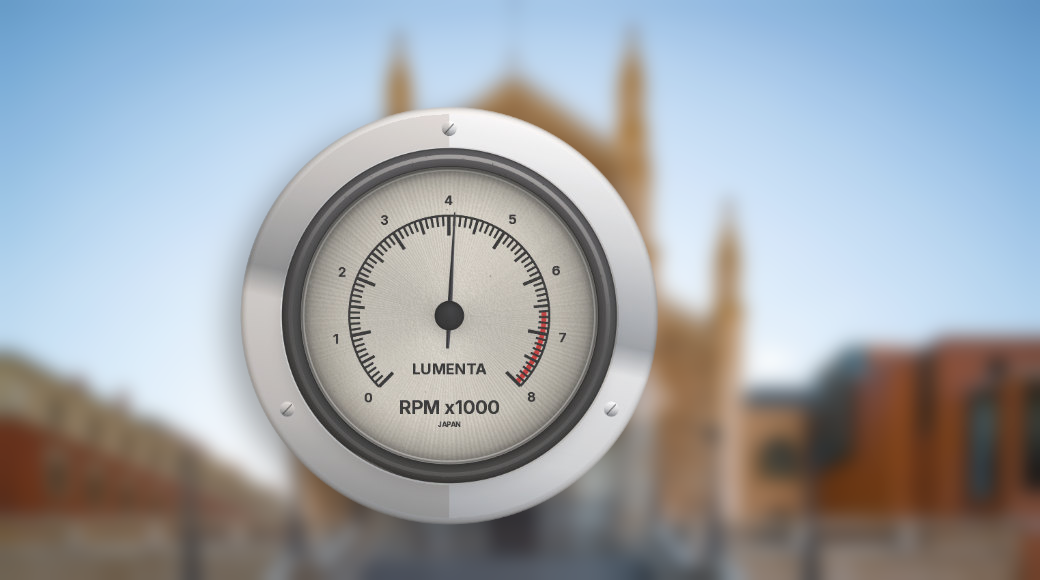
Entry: 4100 rpm
